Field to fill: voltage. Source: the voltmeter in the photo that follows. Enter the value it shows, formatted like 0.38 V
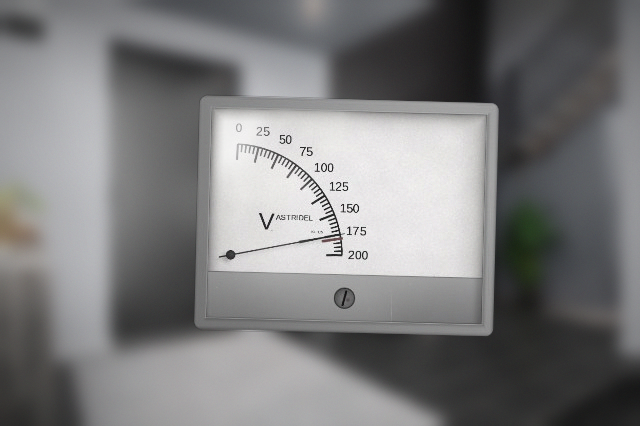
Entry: 175 V
